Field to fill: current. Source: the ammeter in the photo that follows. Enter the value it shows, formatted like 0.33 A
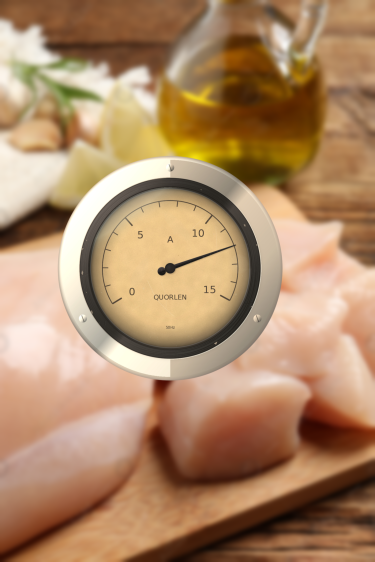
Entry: 12 A
